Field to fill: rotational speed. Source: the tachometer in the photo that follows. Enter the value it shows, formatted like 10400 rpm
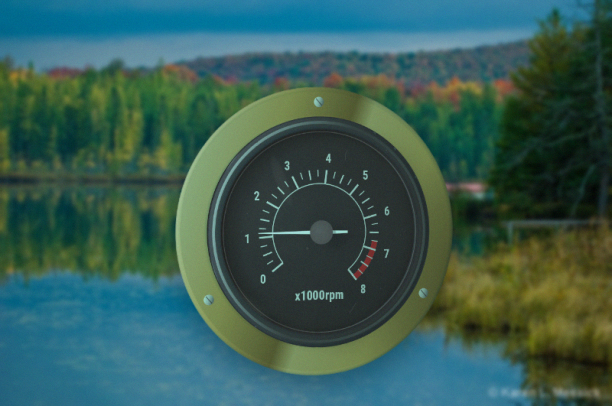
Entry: 1125 rpm
